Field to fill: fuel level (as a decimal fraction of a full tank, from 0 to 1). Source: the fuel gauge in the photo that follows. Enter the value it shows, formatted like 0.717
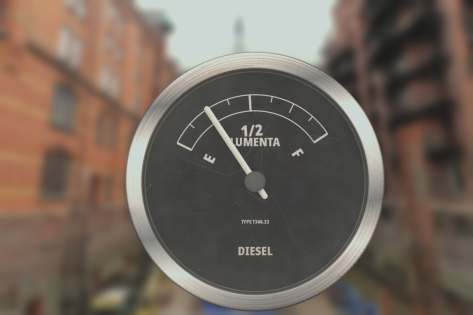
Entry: 0.25
